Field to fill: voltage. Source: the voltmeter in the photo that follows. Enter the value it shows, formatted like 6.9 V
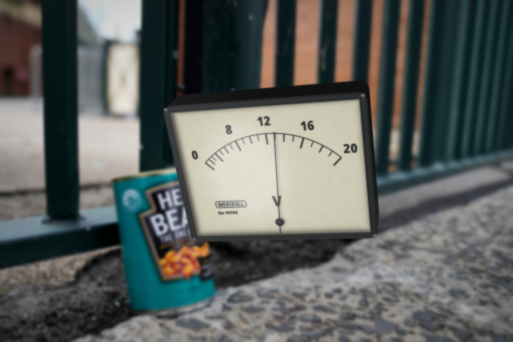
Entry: 13 V
